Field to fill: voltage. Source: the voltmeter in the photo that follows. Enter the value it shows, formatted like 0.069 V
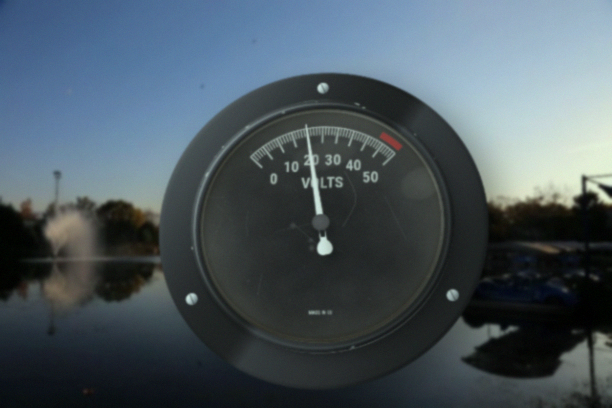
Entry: 20 V
